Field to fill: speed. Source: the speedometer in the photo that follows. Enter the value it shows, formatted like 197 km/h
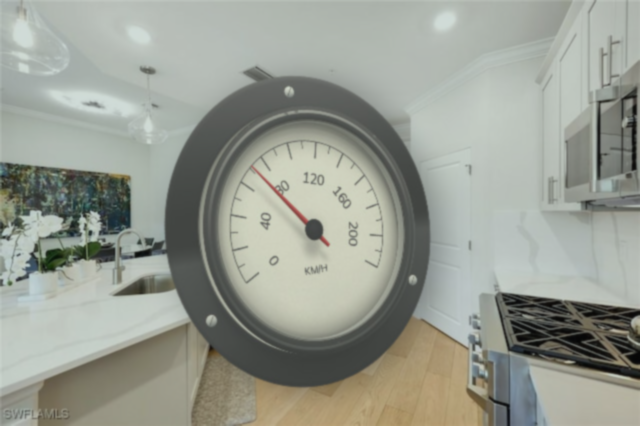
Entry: 70 km/h
